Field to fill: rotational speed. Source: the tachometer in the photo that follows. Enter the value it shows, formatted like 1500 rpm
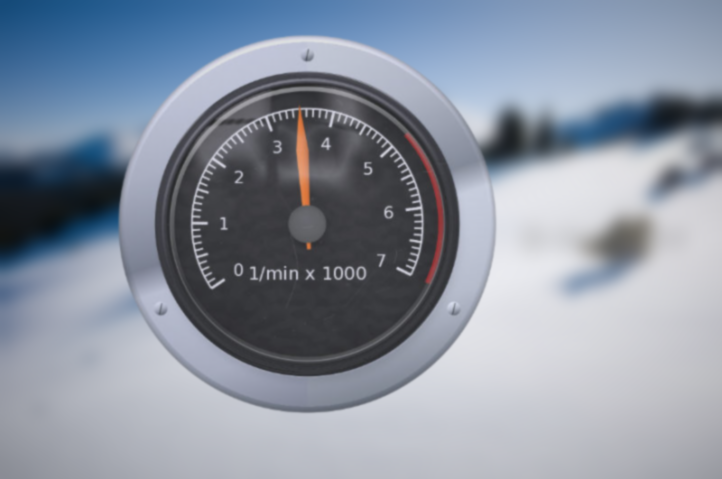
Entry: 3500 rpm
